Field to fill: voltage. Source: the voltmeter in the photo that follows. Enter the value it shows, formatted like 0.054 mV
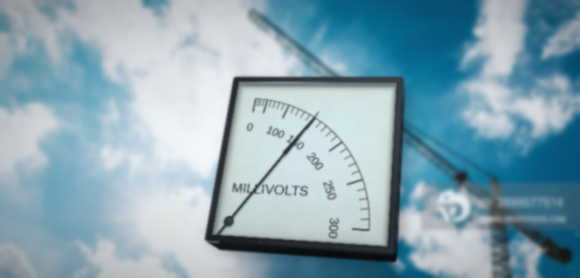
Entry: 150 mV
